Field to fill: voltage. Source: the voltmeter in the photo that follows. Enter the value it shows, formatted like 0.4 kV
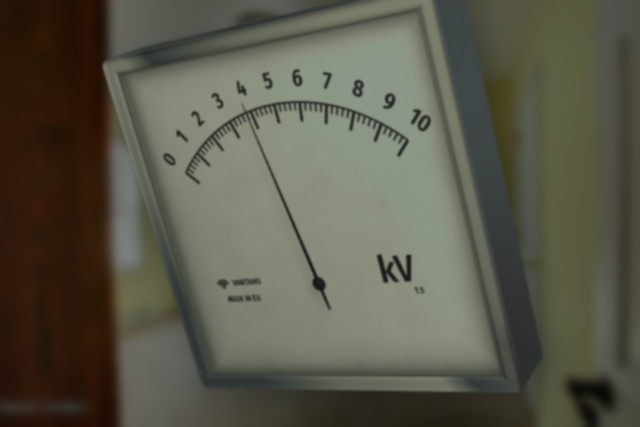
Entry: 4 kV
